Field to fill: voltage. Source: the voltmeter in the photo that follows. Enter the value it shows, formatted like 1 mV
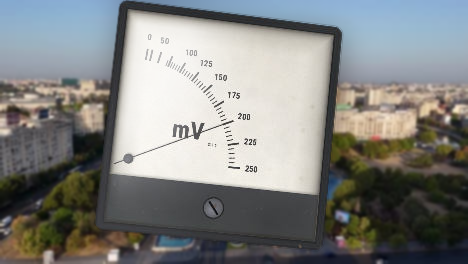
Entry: 200 mV
